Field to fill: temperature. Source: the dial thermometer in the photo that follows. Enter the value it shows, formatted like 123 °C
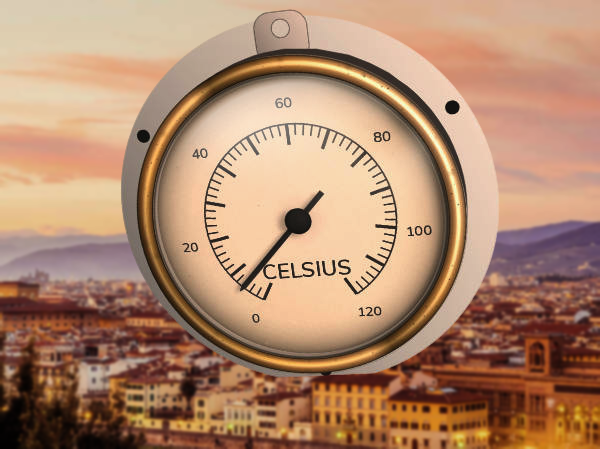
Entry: 6 °C
